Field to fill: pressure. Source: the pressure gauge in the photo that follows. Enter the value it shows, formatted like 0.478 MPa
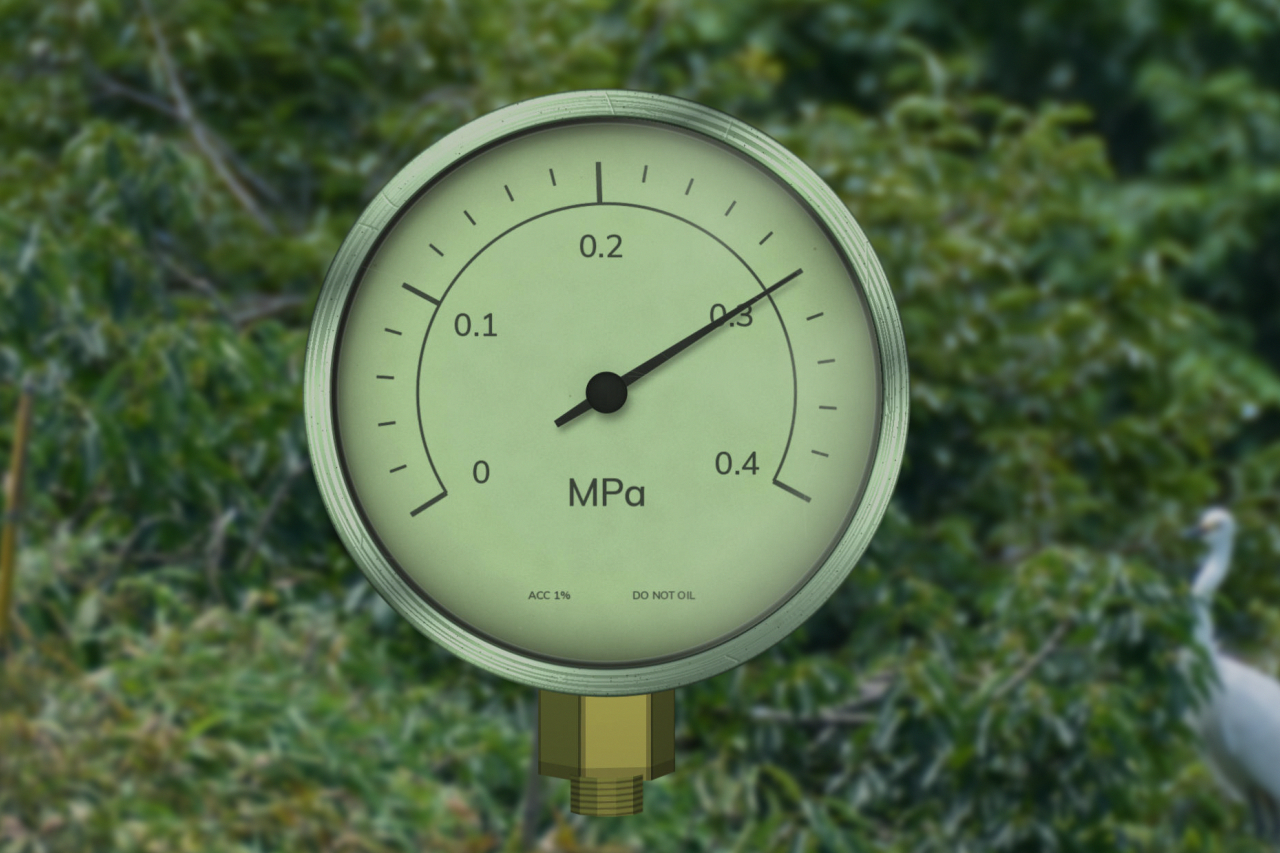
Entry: 0.3 MPa
